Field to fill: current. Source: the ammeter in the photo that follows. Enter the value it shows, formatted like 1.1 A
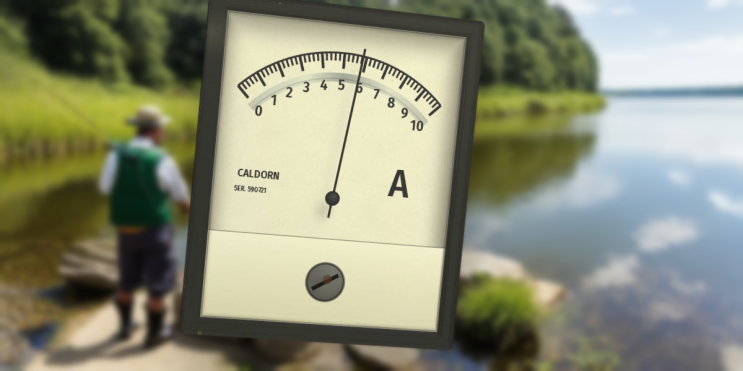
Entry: 5.8 A
